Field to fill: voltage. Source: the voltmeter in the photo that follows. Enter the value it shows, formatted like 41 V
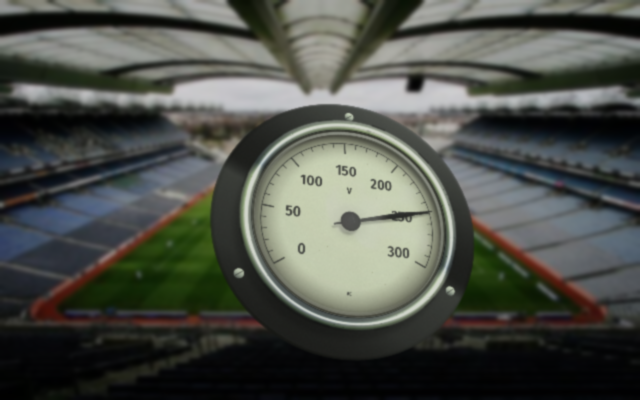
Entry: 250 V
